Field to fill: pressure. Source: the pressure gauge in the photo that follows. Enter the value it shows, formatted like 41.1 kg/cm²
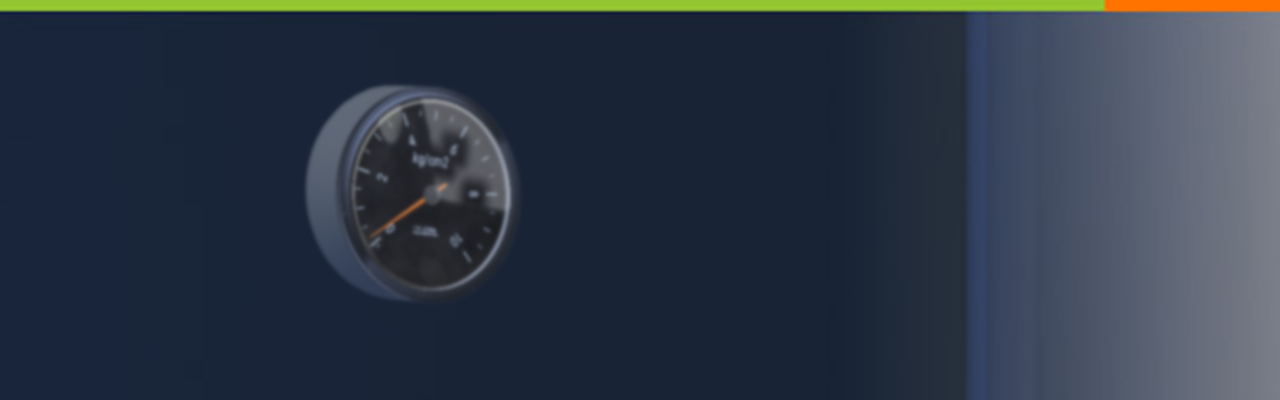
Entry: 0.25 kg/cm²
